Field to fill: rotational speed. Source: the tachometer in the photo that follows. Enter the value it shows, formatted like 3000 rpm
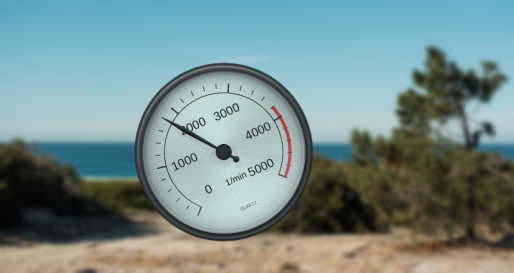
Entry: 1800 rpm
